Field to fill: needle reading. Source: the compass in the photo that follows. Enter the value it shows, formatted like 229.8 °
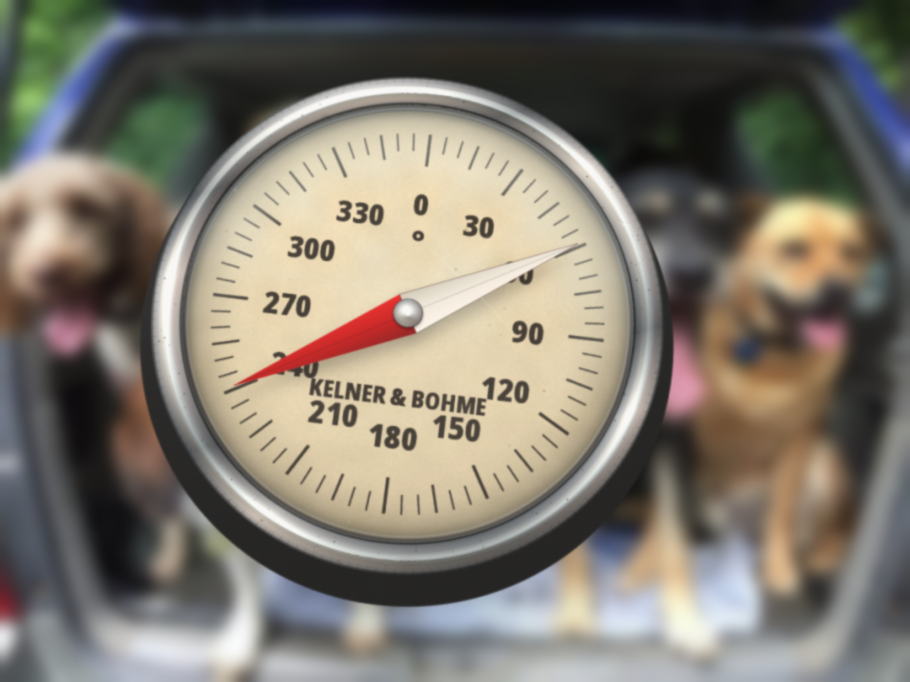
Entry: 240 °
